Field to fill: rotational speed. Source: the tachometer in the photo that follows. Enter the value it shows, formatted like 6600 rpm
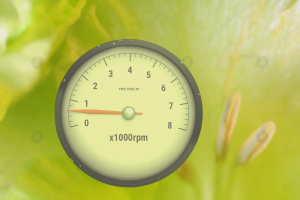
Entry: 600 rpm
